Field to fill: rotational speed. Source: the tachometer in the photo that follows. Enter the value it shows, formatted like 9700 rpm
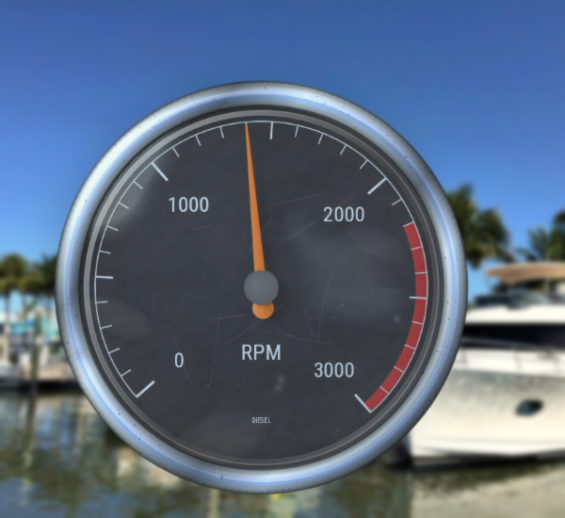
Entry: 1400 rpm
